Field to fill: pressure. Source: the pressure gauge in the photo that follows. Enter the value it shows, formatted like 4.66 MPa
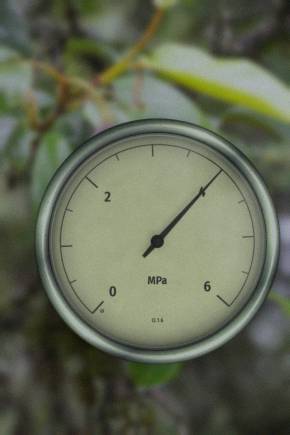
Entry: 4 MPa
